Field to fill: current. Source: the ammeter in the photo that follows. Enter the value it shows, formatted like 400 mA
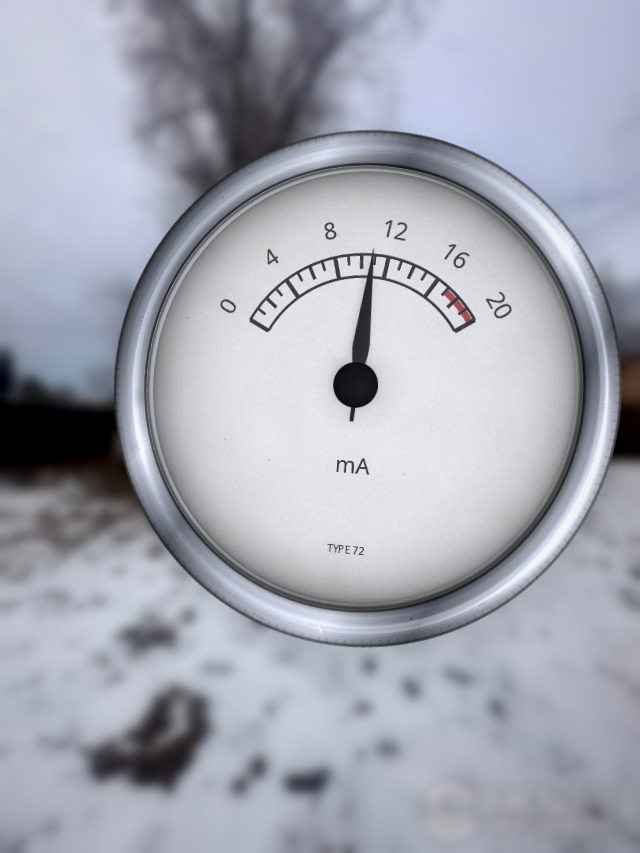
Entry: 11 mA
